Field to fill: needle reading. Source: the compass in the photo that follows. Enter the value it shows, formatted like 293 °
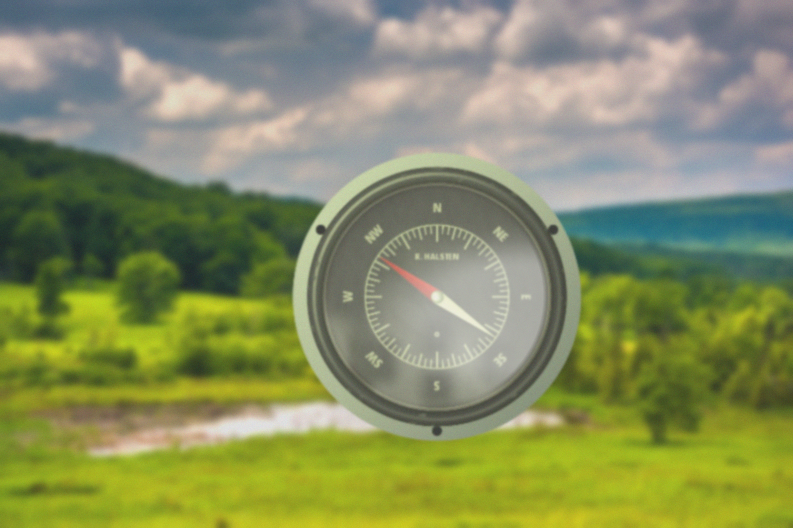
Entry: 305 °
